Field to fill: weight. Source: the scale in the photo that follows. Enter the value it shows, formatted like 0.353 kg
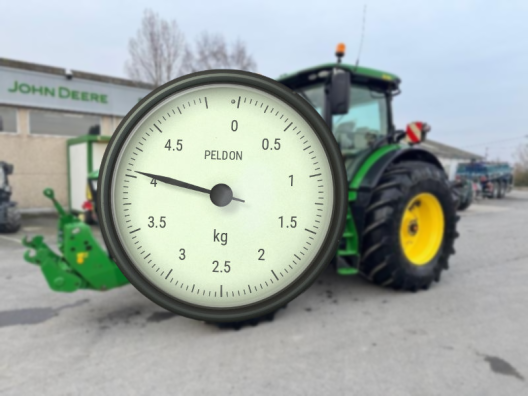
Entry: 4.05 kg
